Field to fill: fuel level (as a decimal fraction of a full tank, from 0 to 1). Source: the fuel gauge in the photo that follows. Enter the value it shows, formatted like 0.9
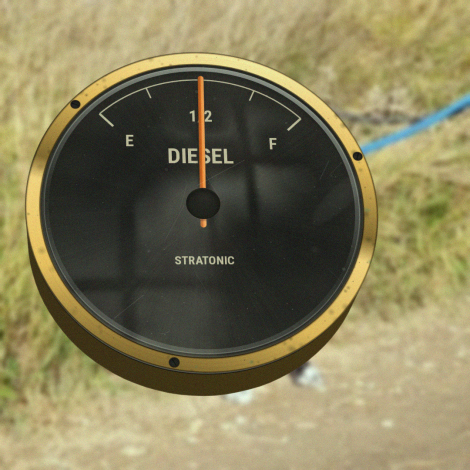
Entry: 0.5
